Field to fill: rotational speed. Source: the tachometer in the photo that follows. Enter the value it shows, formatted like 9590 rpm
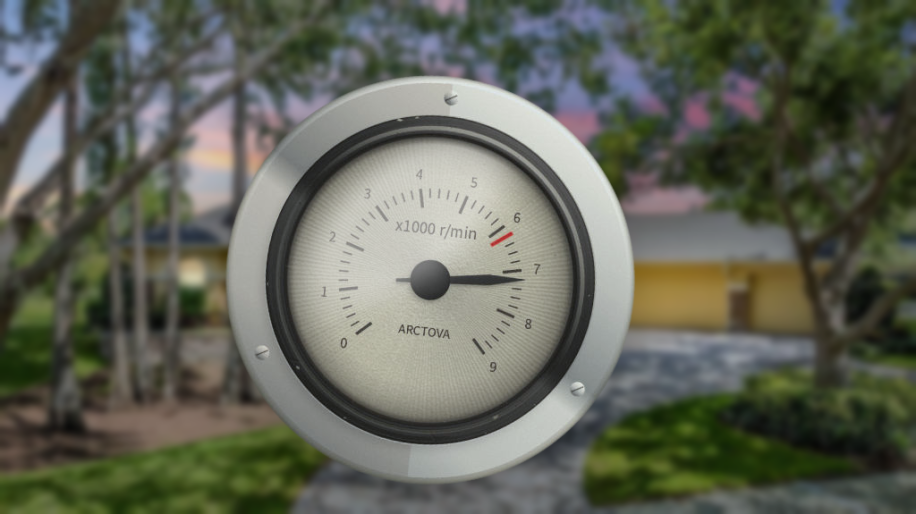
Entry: 7200 rpm
